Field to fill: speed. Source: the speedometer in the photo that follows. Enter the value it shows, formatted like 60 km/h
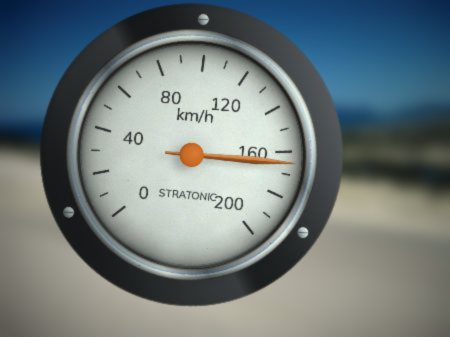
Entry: 165 km/h
